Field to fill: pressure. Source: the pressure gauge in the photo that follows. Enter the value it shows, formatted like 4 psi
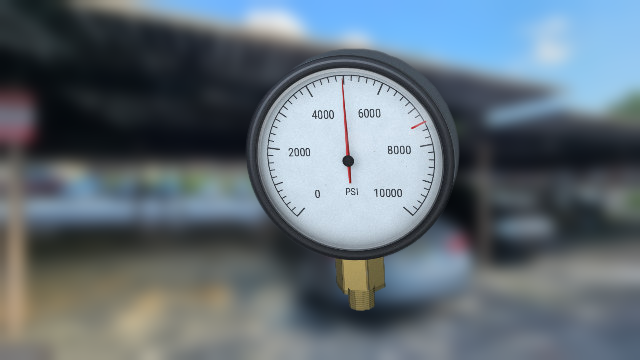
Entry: 5000 psi
